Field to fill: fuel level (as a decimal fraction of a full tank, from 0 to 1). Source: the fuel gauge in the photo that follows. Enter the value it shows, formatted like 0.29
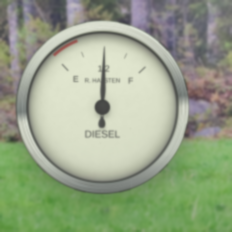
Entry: 0.5
